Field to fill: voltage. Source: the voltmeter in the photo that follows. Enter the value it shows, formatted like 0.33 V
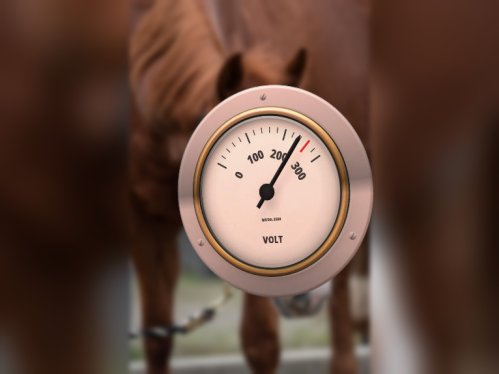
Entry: 240 V
